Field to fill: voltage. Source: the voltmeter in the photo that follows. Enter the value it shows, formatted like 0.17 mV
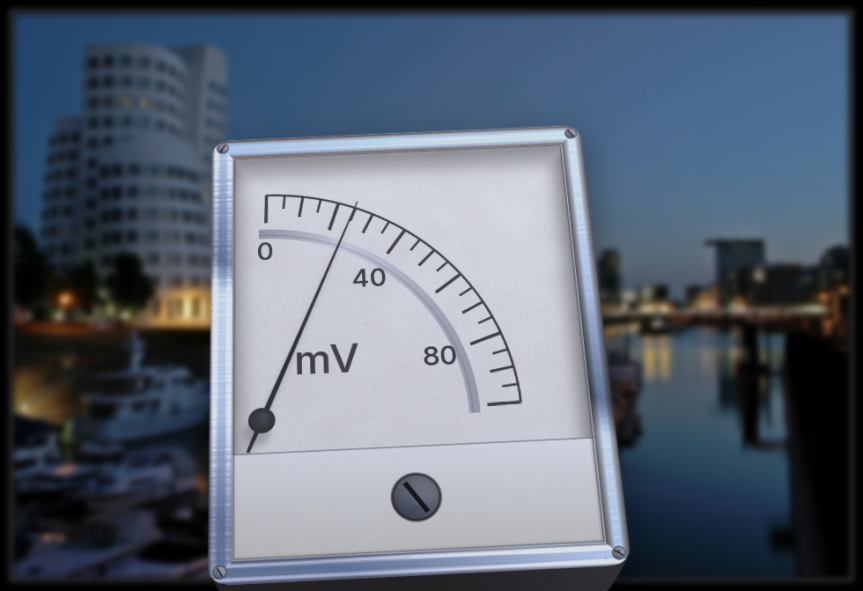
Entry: 25 mV
